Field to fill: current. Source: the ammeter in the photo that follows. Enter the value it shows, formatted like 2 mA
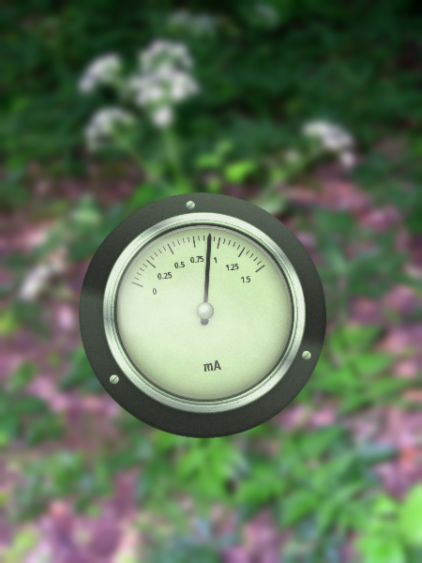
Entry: 0.9 mA
